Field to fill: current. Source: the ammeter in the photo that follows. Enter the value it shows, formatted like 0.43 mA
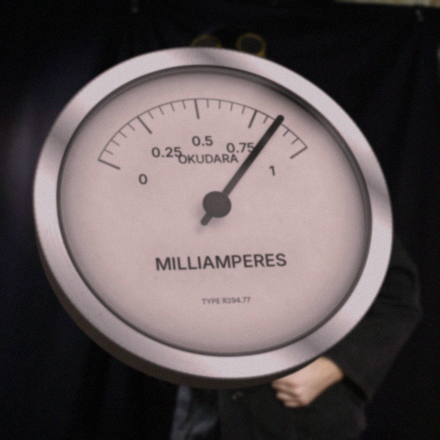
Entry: 0.85 mA
